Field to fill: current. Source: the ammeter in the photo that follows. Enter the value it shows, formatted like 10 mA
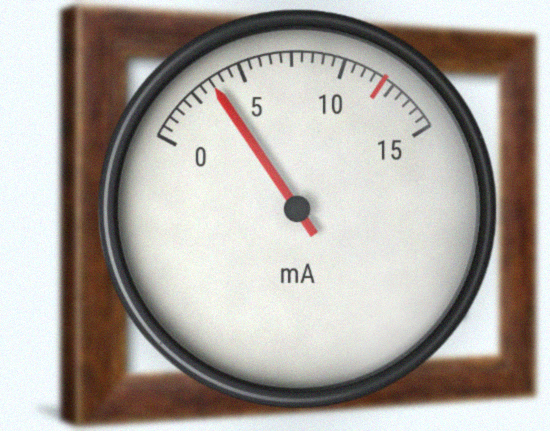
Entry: 3.5 mA
